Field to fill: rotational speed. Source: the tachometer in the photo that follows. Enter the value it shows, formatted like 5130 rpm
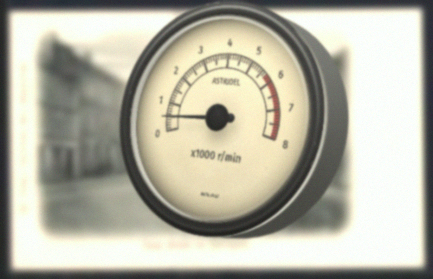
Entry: 500 rpm
